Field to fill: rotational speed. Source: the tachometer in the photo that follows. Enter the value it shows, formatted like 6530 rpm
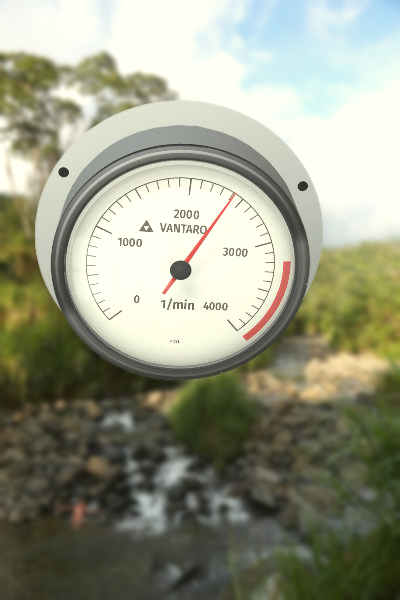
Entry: 2400 rpm
